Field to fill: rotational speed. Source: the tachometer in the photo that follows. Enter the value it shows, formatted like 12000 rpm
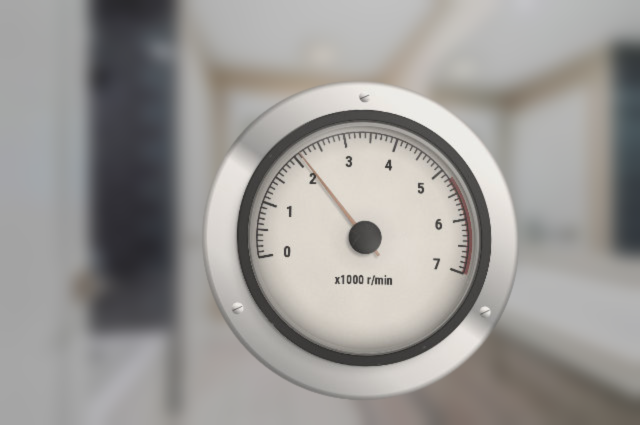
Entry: 2100 rpm
